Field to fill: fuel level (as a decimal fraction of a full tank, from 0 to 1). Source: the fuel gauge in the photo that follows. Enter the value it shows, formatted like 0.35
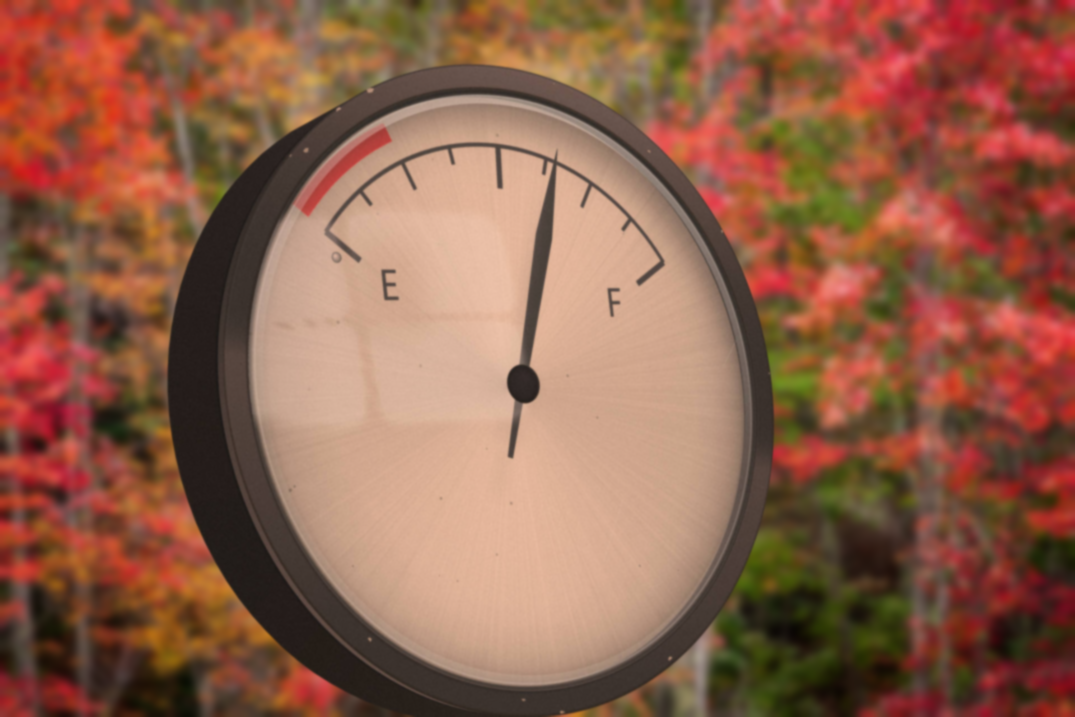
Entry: 0.625
